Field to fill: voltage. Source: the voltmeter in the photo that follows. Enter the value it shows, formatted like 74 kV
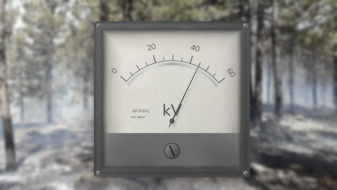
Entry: 45 kV
